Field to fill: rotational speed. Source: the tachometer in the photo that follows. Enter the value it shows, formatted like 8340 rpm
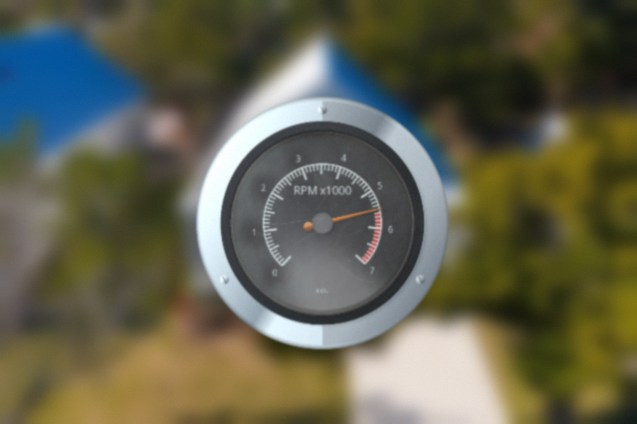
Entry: 5500 rpm
